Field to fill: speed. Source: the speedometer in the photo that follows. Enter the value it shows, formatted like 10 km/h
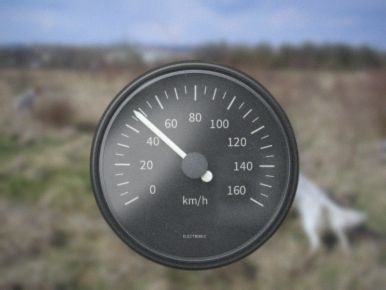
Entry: 47.5 km/h
